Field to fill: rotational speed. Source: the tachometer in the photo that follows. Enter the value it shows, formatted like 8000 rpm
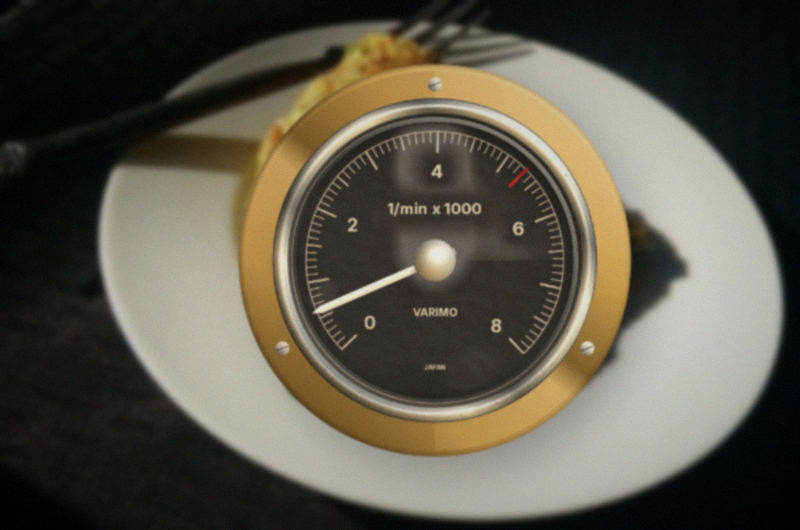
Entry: 600 rpm
